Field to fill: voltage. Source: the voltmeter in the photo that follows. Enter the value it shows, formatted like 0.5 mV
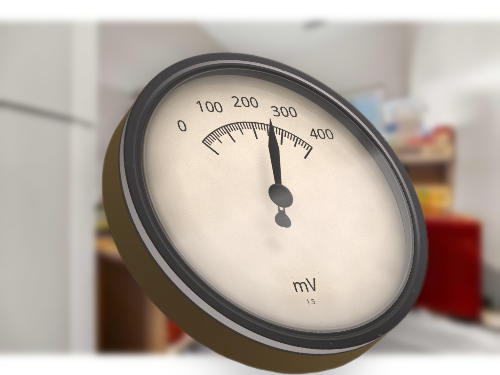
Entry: 250 mV
